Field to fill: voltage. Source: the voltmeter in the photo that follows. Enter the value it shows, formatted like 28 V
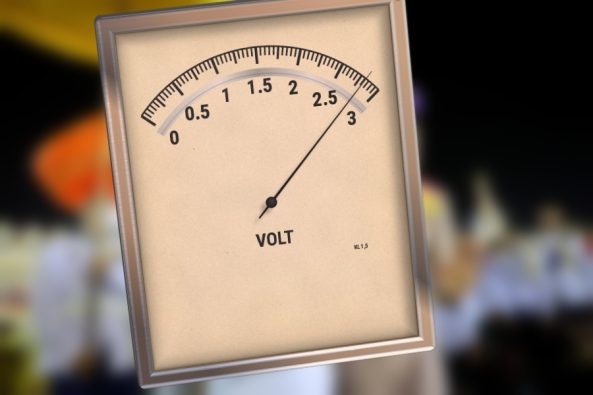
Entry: 2.8 V
